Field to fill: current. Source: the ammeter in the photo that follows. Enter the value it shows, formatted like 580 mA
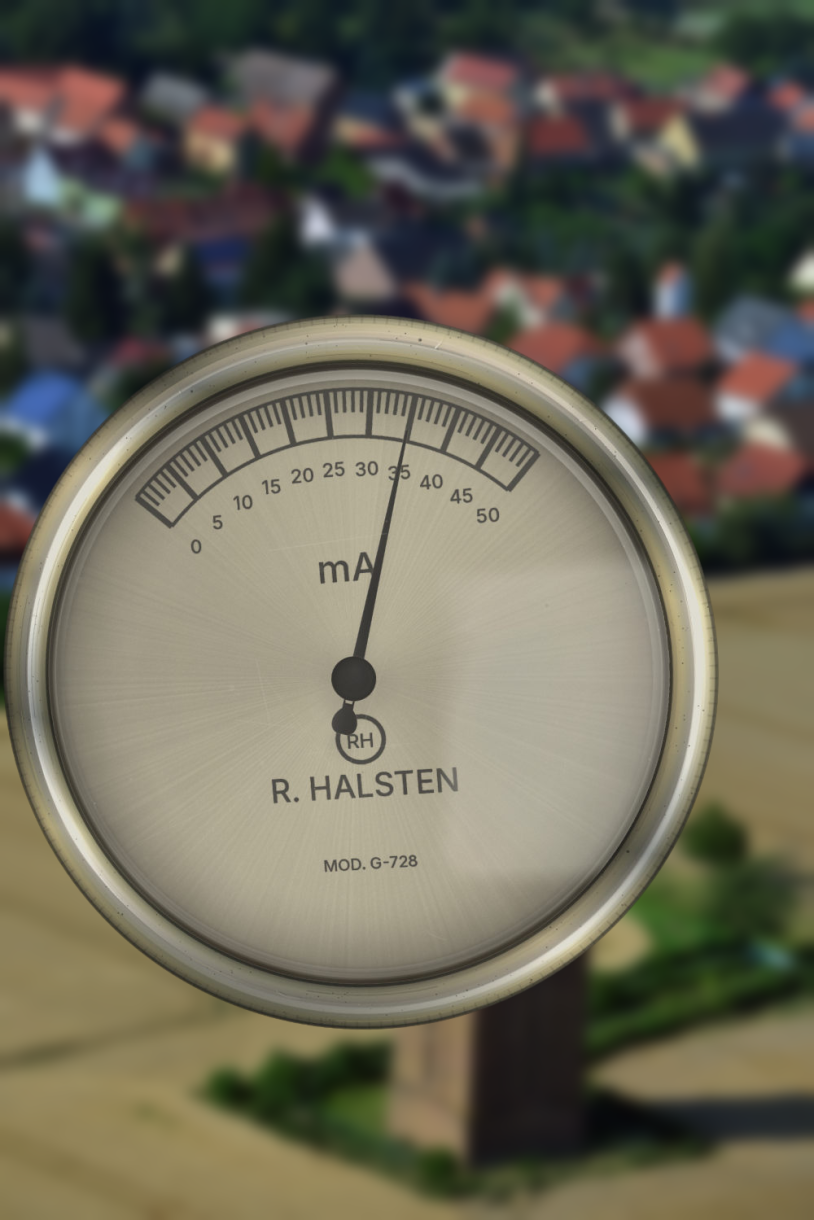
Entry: 35 mA
